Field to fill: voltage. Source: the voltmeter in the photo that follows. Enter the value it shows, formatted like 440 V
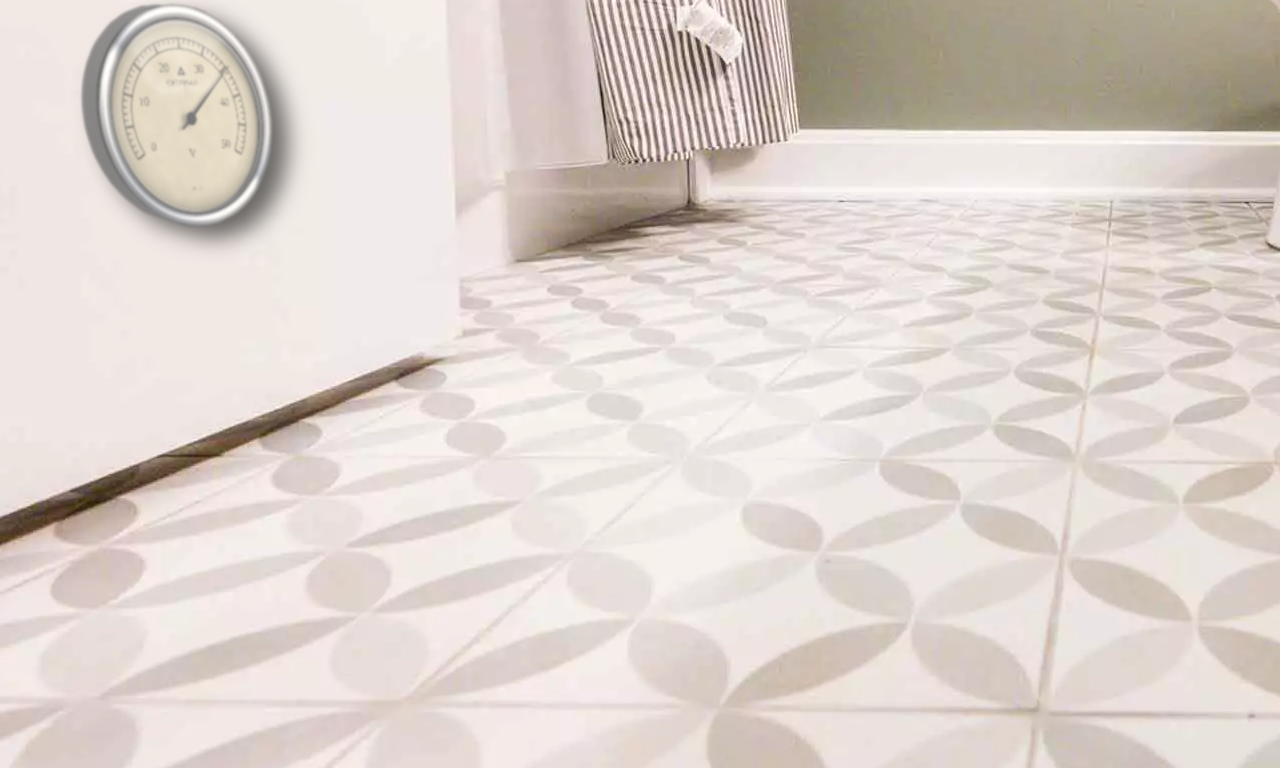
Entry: 35 V
